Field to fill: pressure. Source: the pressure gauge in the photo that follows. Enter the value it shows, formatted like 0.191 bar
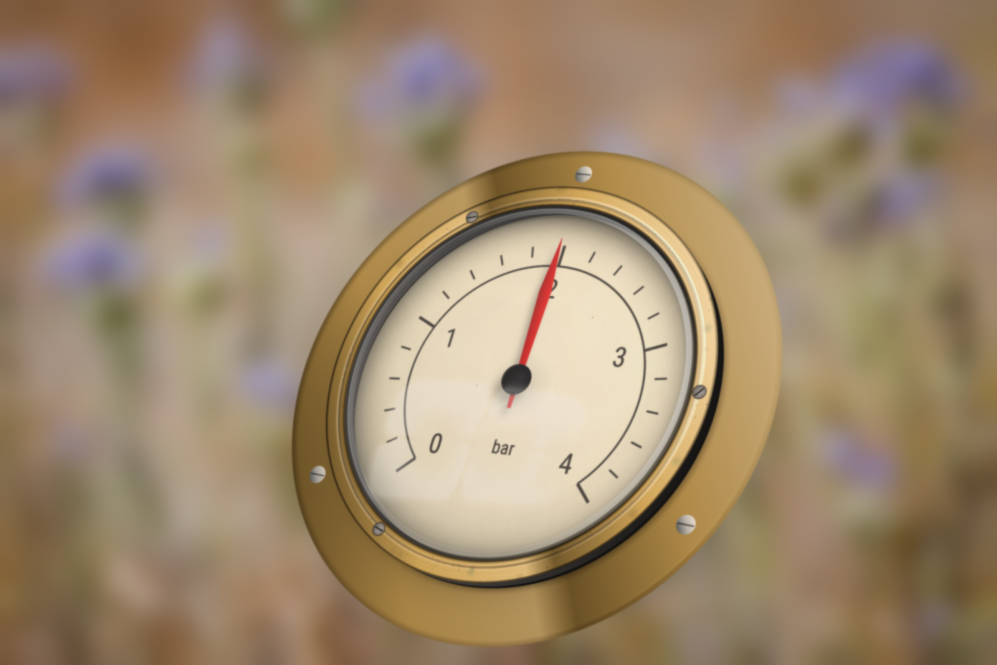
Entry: 2 bar
